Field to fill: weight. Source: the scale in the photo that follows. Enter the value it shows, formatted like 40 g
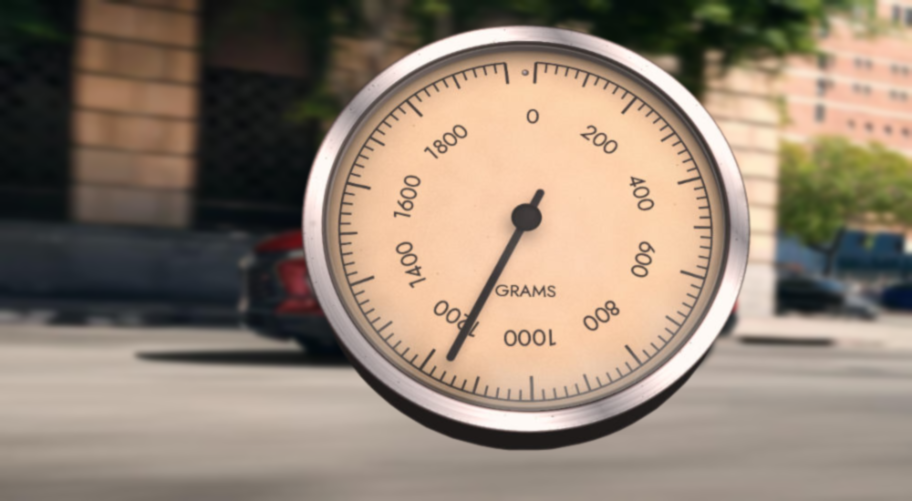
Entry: 1160 g
